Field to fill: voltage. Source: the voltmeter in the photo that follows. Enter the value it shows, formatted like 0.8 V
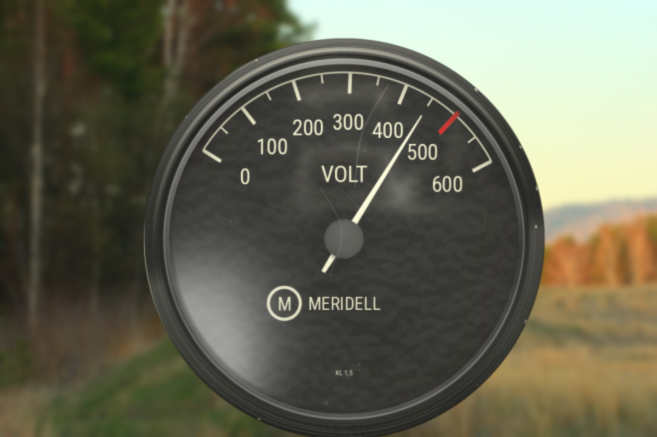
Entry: 450 V
